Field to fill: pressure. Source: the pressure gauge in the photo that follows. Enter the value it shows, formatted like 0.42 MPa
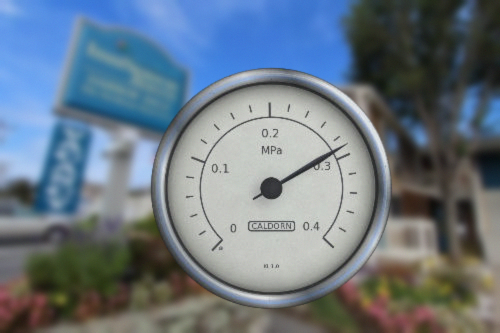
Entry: 0.29 MPa
